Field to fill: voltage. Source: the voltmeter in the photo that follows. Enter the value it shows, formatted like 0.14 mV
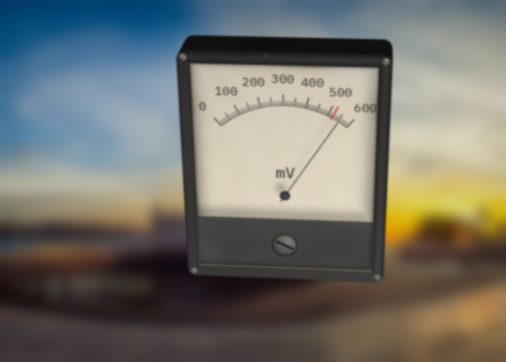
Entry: 550 mV
